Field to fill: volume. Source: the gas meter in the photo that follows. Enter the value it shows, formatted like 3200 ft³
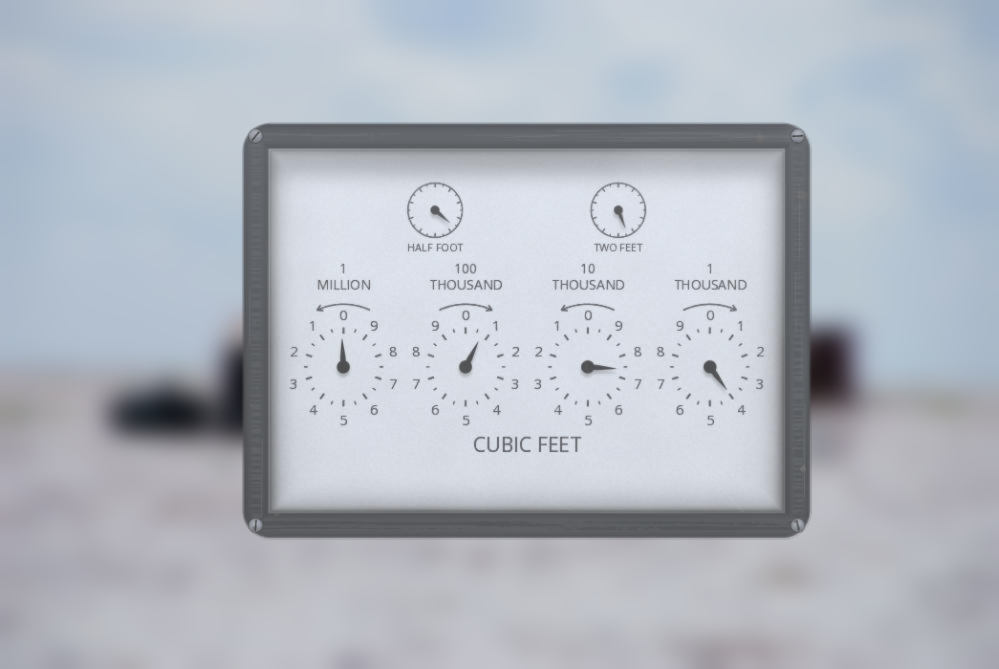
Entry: 7400 ft³
